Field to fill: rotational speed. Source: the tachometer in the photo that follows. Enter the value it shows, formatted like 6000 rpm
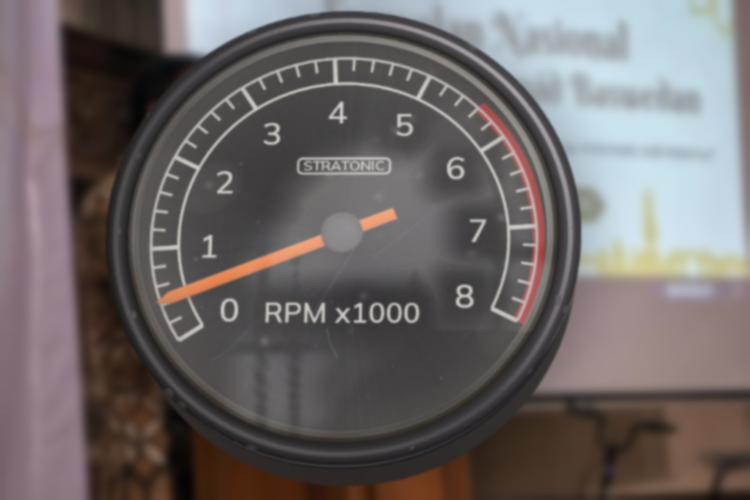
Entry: 400 rpm
